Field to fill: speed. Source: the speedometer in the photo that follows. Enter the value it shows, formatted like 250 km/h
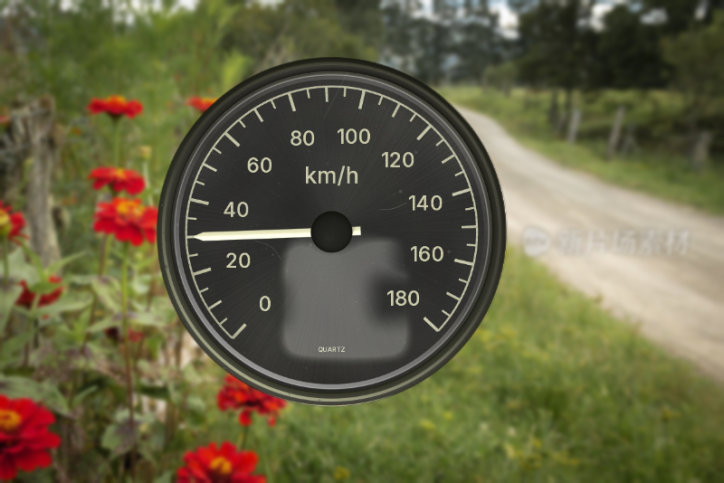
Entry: 30 km/h
